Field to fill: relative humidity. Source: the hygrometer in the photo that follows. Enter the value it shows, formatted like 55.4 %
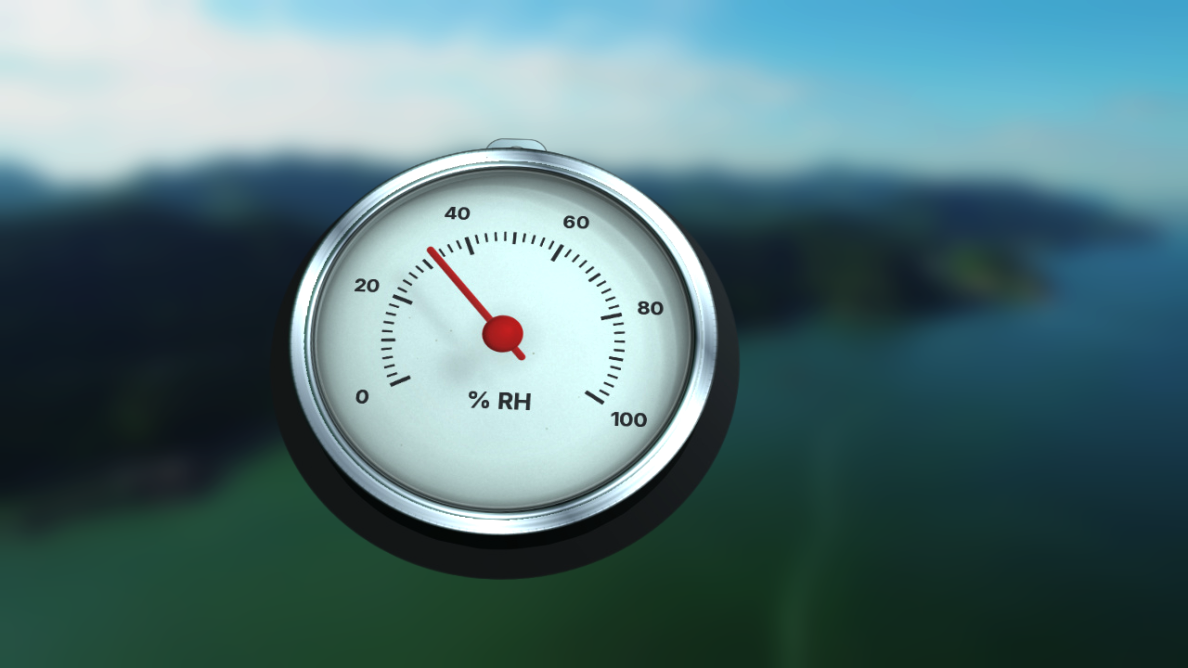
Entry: 32 %
